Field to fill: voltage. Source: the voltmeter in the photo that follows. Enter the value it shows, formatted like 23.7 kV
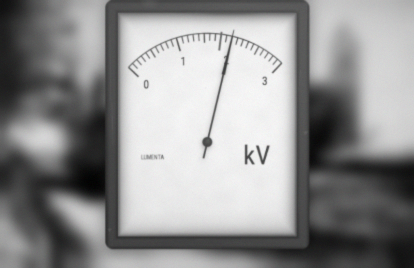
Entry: 2 kV
